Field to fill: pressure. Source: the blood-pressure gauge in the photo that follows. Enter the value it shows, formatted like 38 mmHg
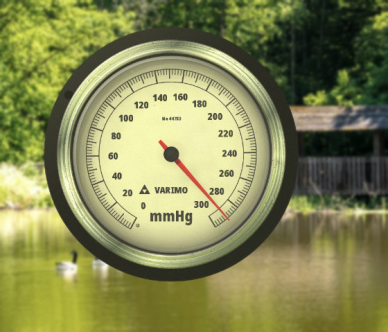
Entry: 290 mmHg
